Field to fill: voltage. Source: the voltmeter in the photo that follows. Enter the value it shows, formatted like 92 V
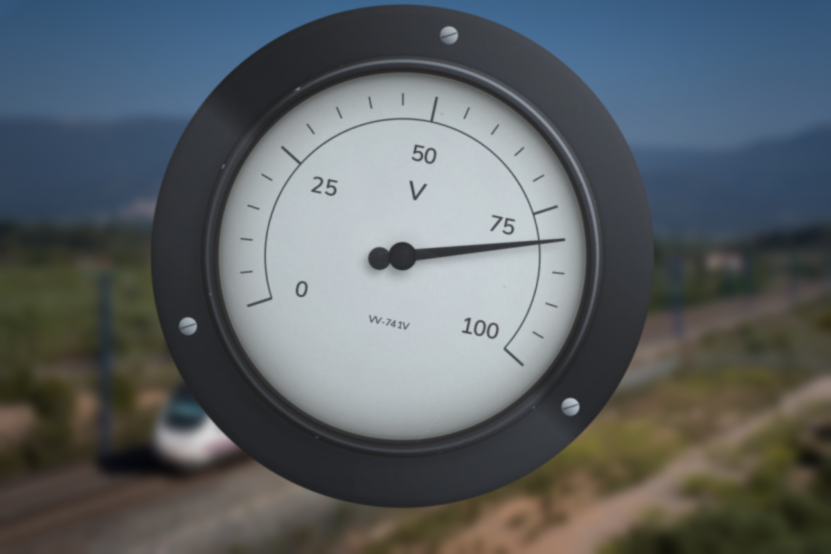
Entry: 80 V
